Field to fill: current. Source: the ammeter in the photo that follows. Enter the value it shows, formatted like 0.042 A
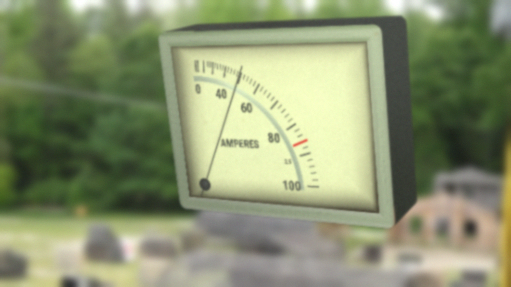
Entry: 50 A
